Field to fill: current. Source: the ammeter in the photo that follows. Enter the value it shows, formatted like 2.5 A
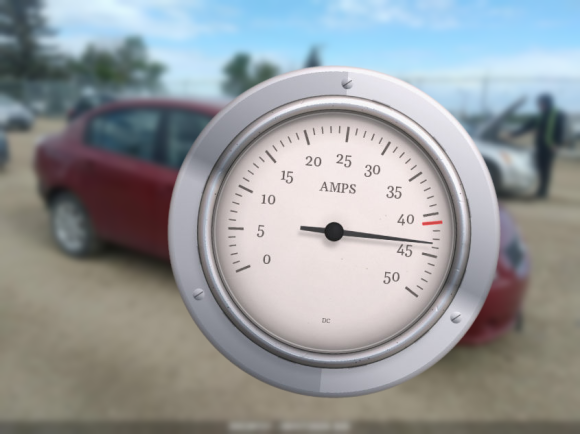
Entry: 43.5 A
